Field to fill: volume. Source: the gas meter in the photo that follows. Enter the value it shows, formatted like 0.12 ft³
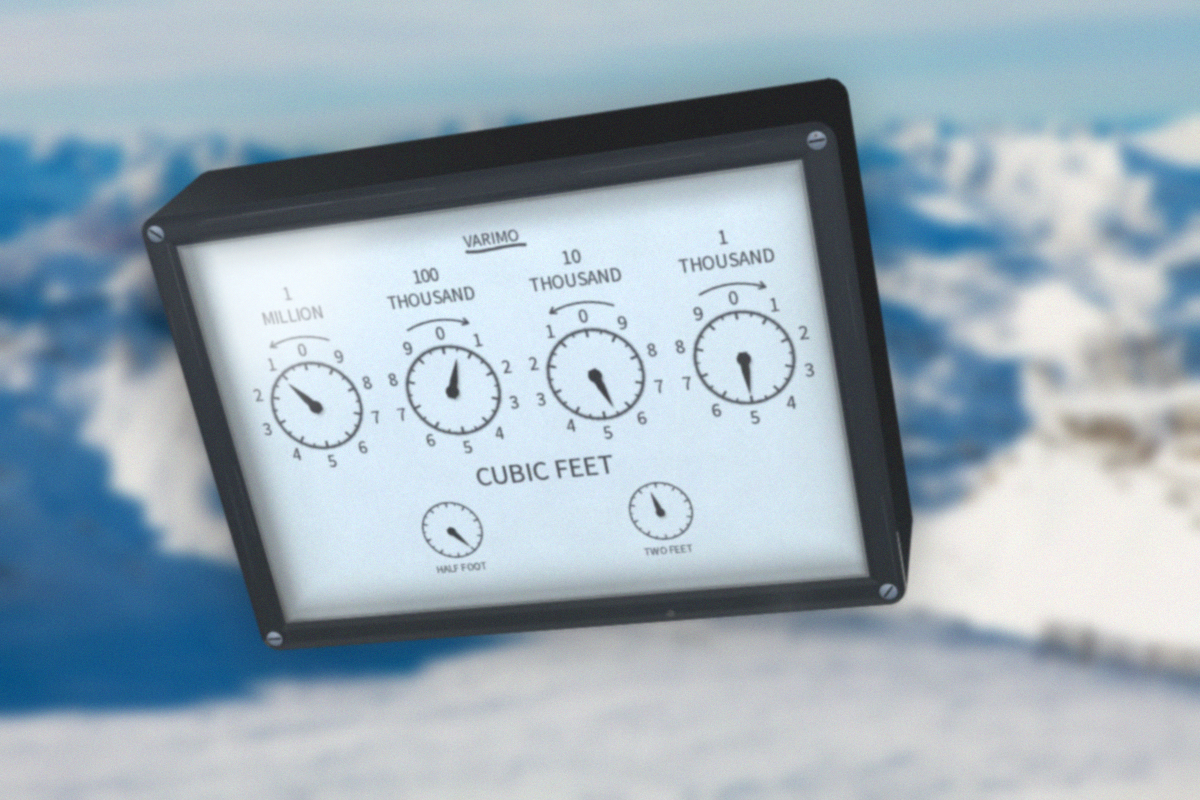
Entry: 105500 ft³
